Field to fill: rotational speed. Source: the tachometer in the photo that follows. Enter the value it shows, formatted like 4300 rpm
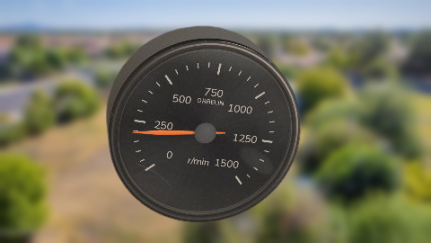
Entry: 200 rpm
